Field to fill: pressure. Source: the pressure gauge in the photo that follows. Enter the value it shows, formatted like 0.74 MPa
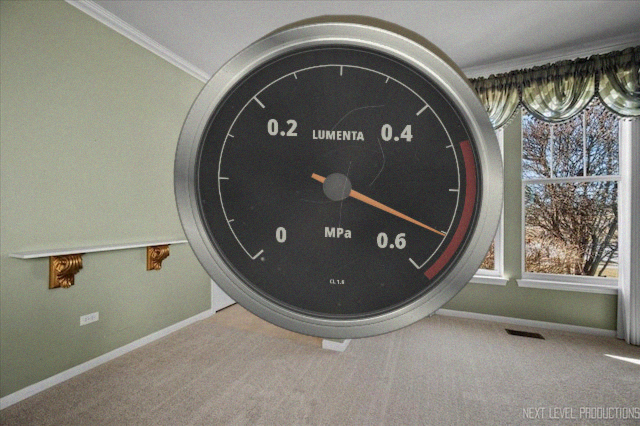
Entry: 0.55 MPa
